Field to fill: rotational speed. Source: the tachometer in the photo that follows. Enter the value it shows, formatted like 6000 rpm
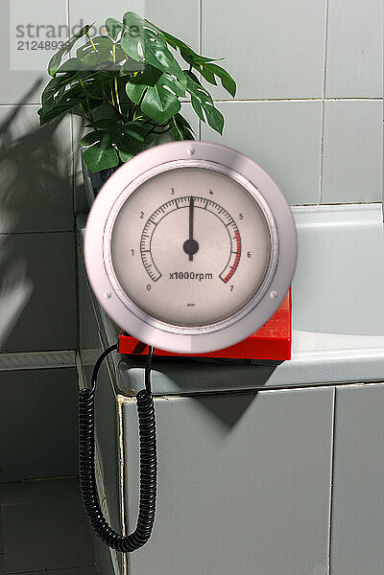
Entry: 3500 rpm
